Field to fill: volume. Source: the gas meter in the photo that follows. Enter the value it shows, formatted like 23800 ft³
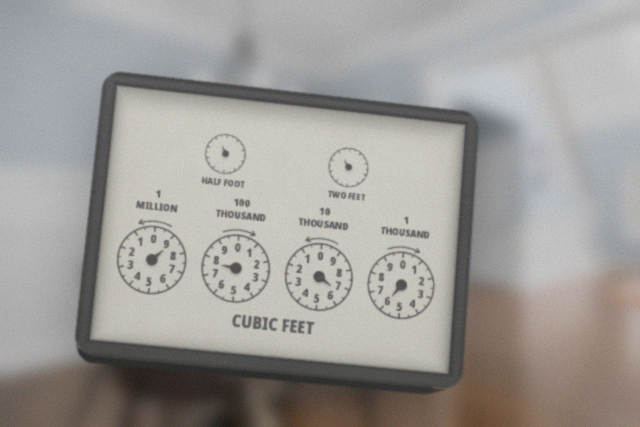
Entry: 876600 ft³
